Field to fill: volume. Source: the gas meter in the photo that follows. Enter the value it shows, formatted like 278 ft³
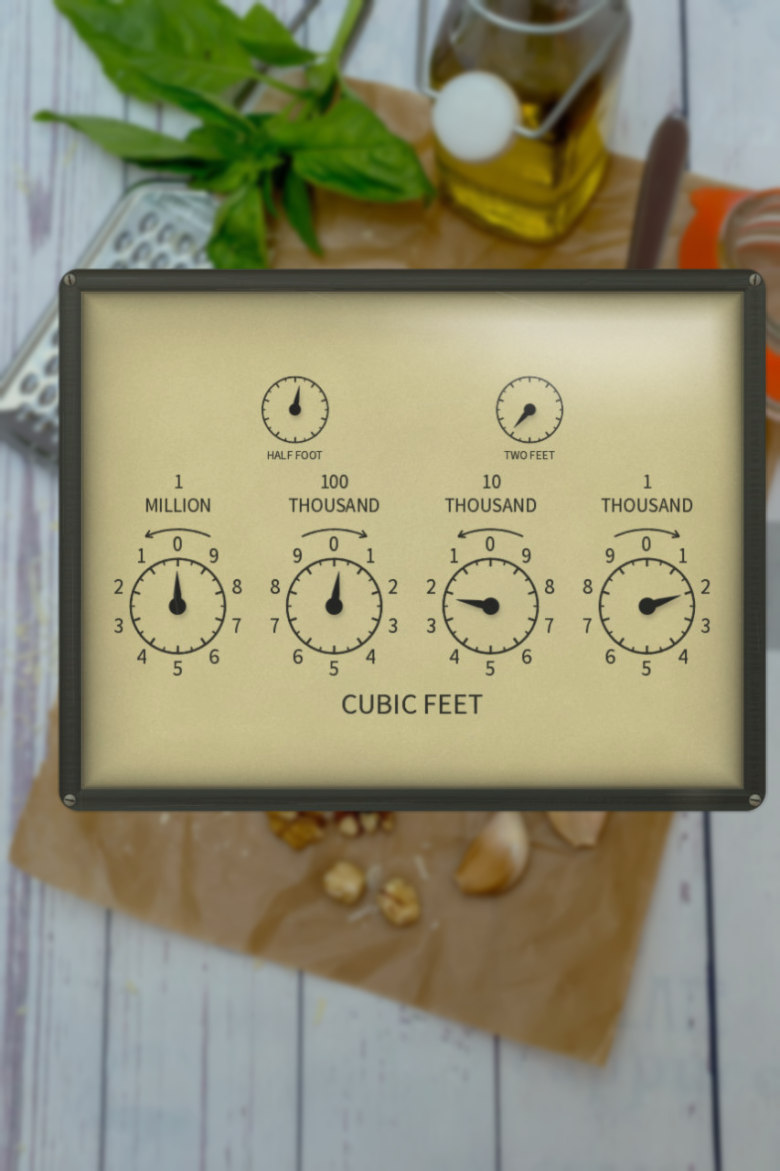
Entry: 2200 ft³
